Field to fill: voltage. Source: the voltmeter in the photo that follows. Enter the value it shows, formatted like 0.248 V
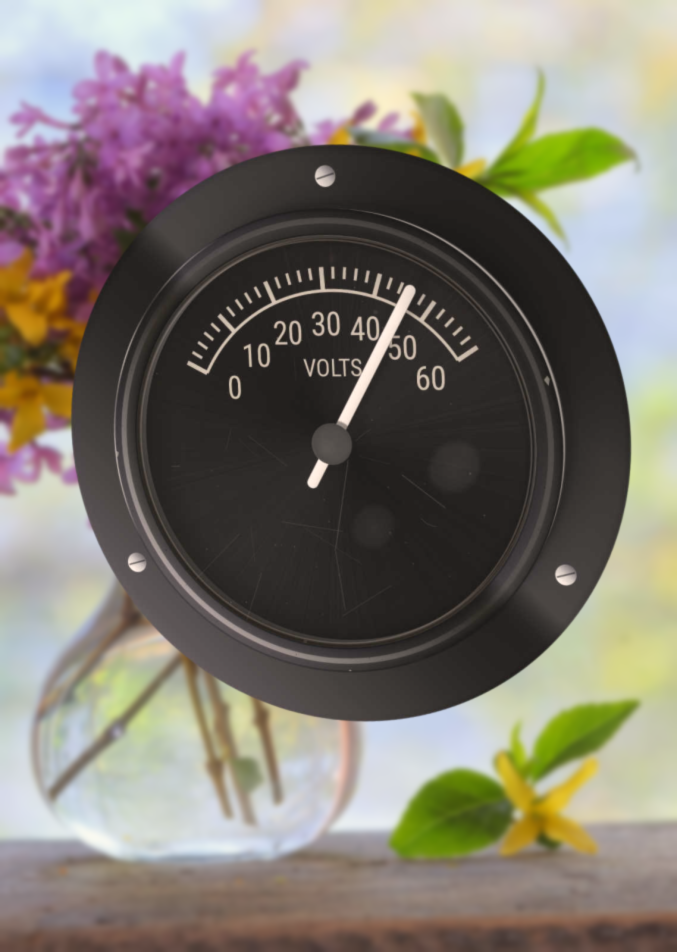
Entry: 46 V
